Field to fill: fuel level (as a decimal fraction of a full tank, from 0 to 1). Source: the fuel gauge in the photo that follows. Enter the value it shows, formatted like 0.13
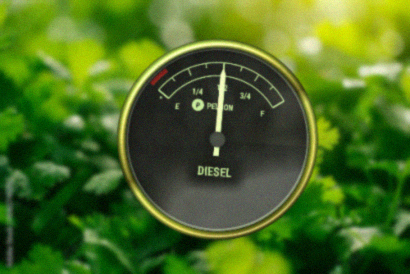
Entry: 0.5
